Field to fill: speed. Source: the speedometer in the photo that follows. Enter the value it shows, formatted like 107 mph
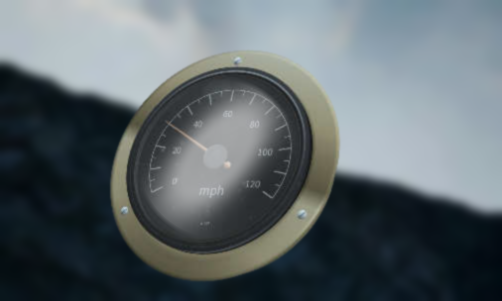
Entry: 30 mph
